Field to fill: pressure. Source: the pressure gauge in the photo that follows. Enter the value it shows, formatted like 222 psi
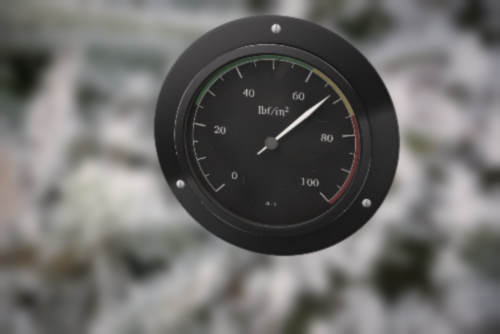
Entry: 67.5 psi
